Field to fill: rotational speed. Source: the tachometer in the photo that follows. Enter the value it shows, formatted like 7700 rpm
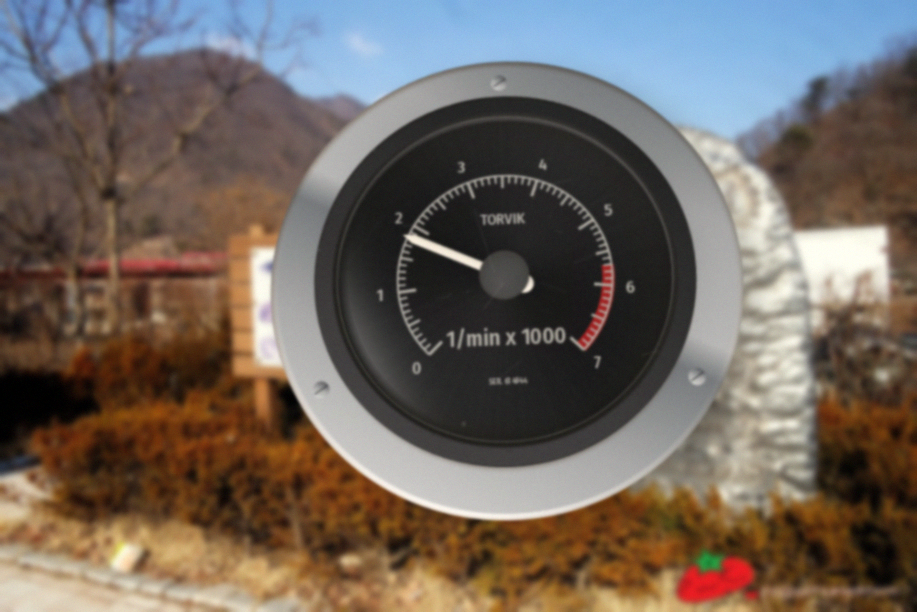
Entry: 1800 rpm
